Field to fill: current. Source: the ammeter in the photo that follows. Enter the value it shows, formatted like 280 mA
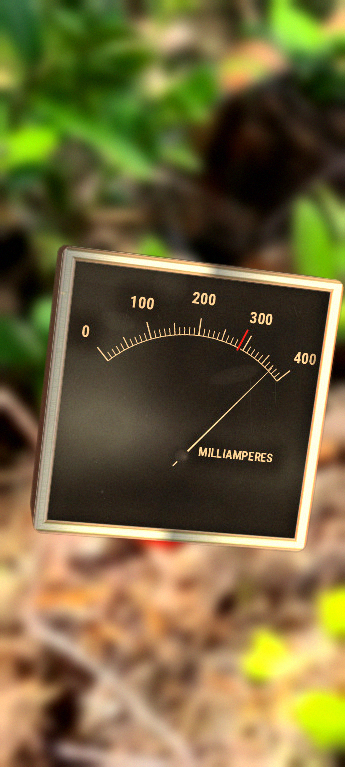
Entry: 370 mA
